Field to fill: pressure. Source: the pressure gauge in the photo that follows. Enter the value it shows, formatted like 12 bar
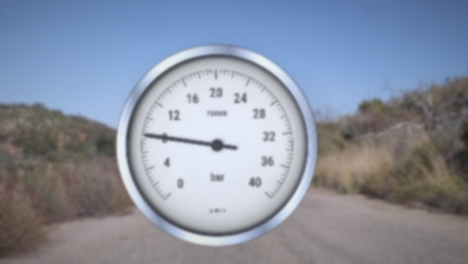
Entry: 8 bar
